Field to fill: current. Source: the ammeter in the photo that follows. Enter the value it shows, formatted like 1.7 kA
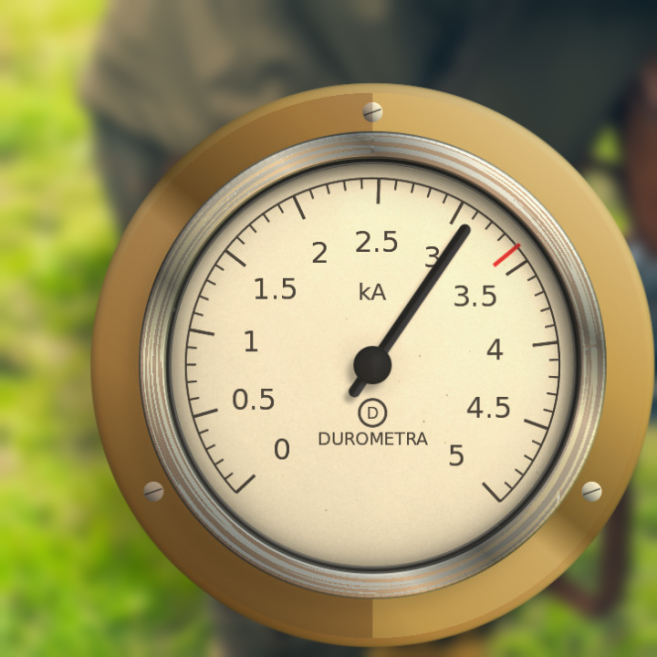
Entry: 3.1 kA
